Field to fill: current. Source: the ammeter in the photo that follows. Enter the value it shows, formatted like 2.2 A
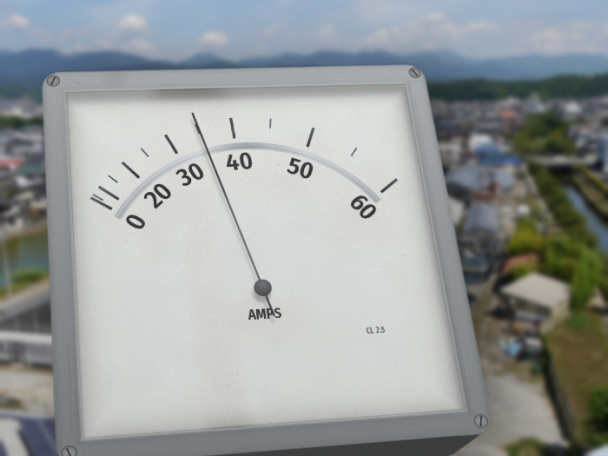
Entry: 35 A
